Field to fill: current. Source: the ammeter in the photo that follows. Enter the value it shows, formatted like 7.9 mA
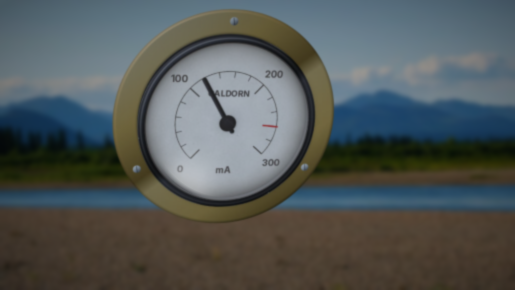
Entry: 120 mA
